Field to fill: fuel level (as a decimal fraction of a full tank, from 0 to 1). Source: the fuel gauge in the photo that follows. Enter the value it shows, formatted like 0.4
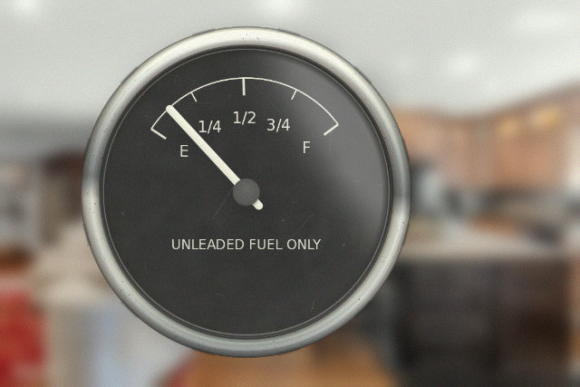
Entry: 0.125
